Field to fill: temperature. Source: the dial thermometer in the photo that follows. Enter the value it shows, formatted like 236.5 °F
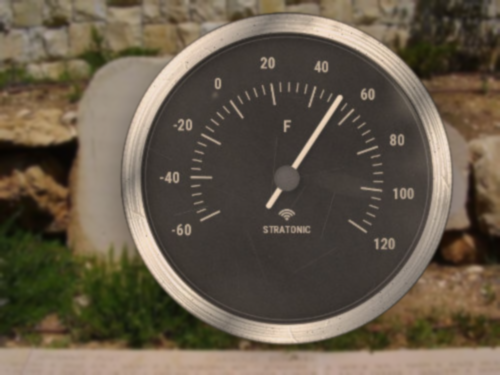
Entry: 52 °F
